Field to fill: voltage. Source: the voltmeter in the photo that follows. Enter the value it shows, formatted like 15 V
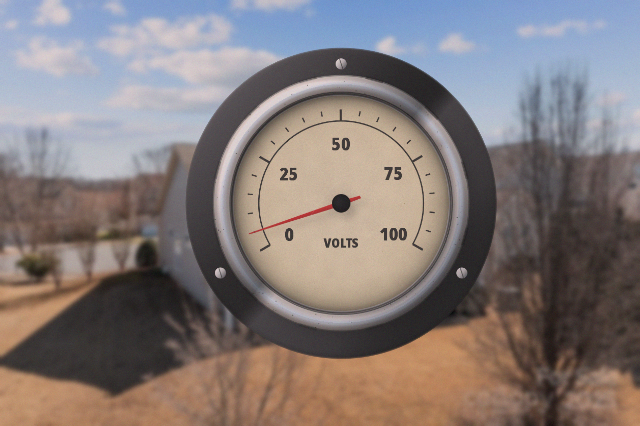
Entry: 5 V
